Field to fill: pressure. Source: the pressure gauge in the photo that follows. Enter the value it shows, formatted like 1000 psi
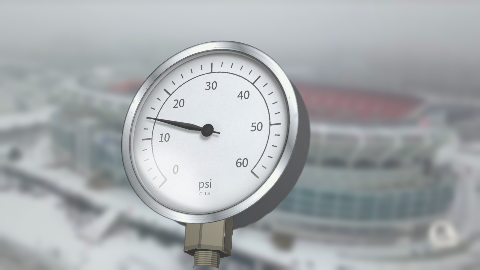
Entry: 14 psi
